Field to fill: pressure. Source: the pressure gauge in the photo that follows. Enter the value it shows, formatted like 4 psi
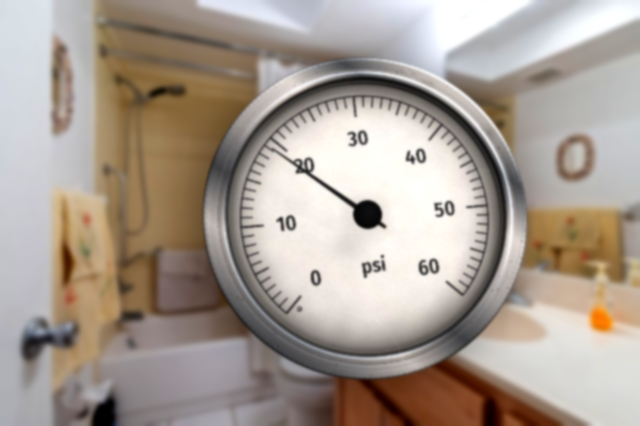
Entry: 19 psi
